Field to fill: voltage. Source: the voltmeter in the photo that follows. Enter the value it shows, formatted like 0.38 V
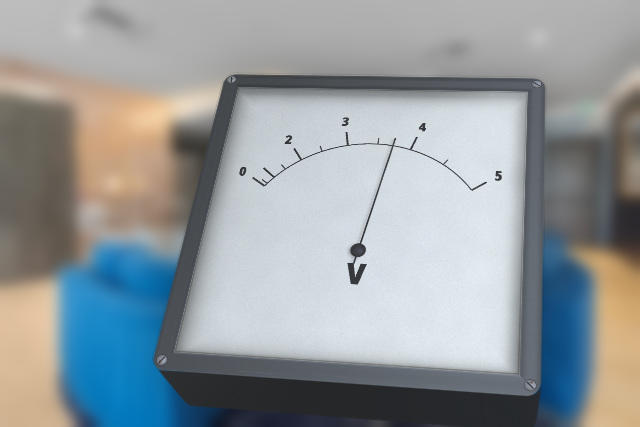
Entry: 3.75 V
